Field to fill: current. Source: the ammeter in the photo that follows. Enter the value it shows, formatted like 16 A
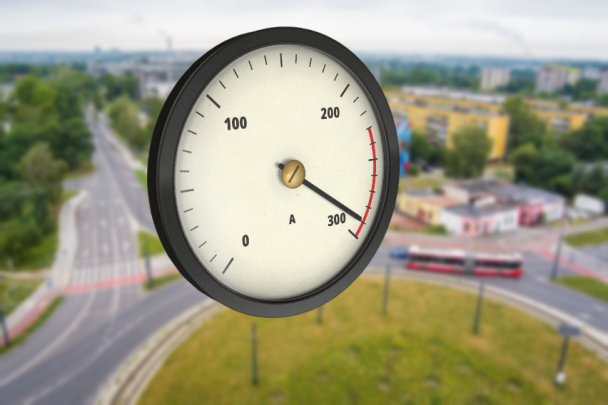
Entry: 290 A
